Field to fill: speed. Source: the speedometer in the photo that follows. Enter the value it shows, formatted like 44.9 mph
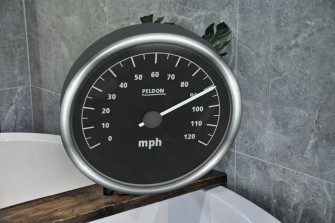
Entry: 90 mph
